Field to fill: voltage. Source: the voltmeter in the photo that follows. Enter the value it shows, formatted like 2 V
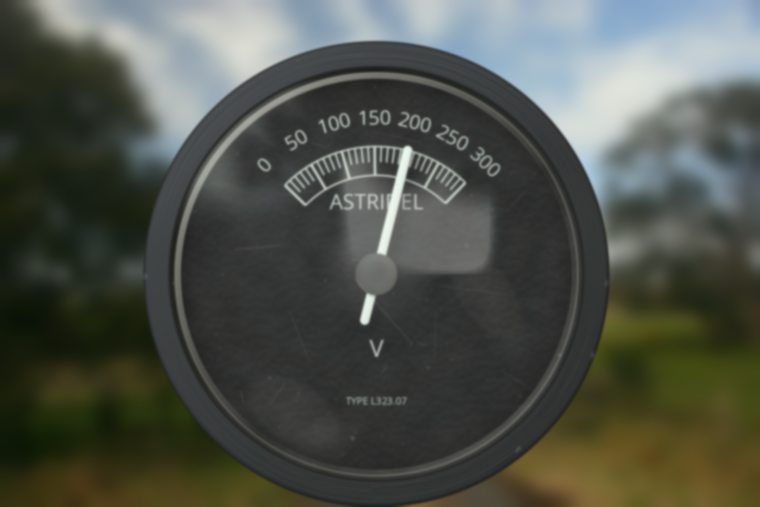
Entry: 200 V
